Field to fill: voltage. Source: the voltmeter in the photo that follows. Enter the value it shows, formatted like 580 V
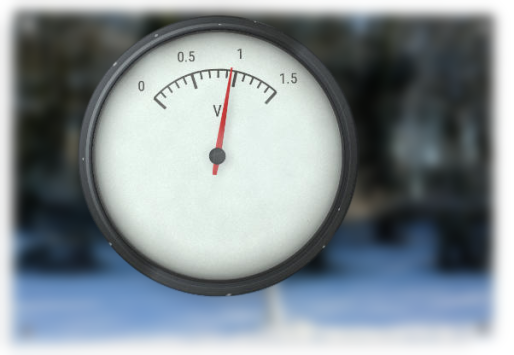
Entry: 0.95 V
